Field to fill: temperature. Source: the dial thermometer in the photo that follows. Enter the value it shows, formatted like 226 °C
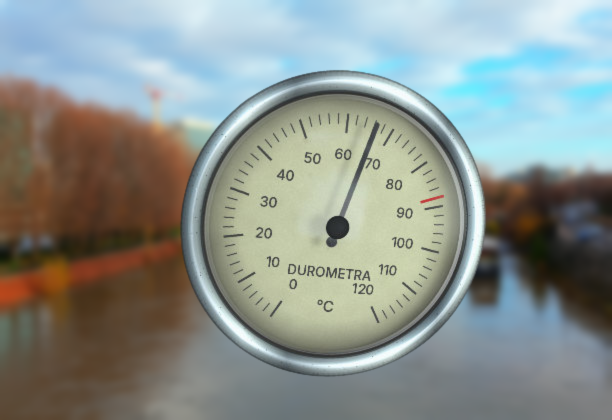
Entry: 66 °C
